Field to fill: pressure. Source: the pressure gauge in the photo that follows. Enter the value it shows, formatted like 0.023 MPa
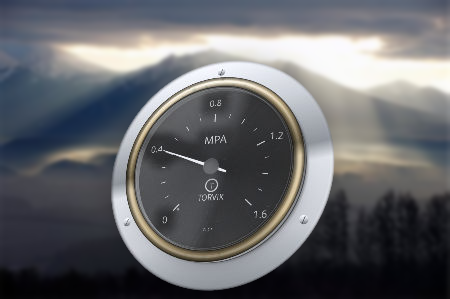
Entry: 0.4 MPa
